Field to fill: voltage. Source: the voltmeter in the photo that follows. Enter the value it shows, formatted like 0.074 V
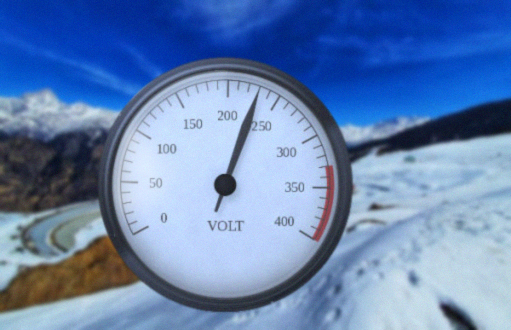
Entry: 230 V
